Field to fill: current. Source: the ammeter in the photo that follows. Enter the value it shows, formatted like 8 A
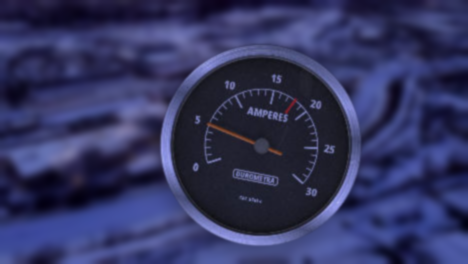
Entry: 5 A
